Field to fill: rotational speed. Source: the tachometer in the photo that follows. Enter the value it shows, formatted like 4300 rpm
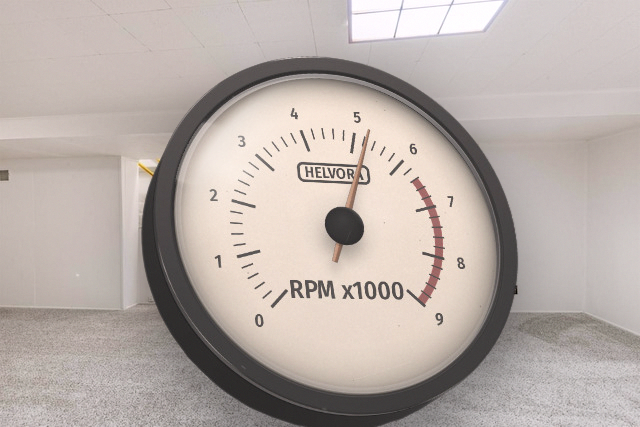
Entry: 5200 rpm
